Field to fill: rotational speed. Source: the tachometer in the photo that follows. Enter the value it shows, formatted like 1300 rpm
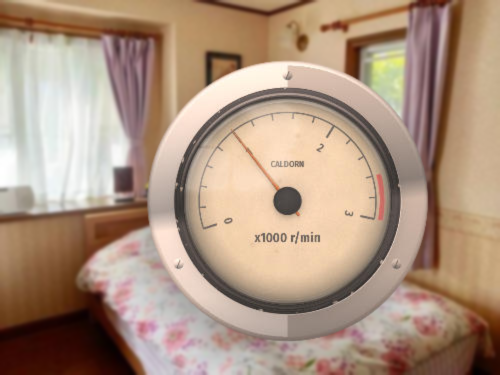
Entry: 1000 rpm
